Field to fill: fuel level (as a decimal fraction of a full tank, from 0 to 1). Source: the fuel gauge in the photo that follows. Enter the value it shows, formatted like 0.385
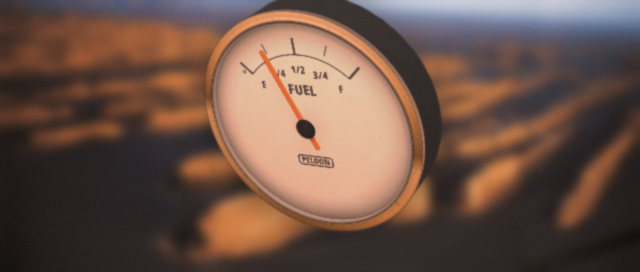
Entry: 0.25
